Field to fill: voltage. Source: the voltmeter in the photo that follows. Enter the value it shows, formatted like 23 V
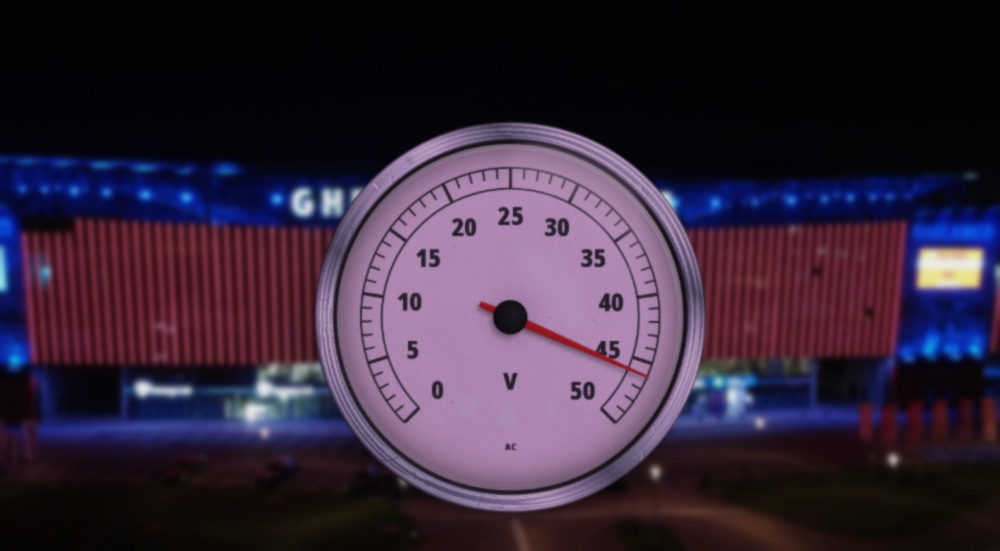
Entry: 46 V
